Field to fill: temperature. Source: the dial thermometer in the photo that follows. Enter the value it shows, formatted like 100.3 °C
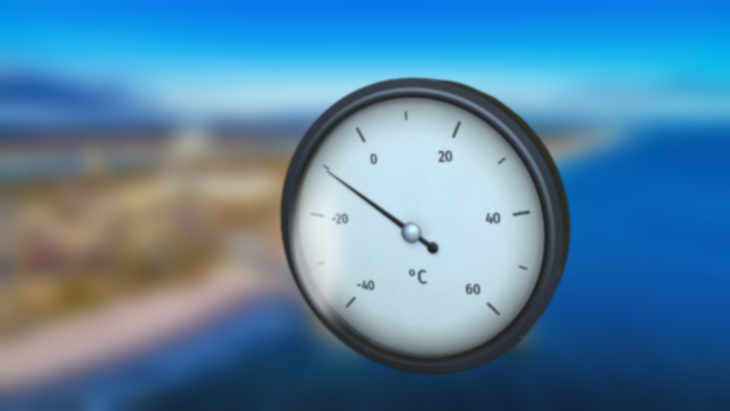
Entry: -10 °C
